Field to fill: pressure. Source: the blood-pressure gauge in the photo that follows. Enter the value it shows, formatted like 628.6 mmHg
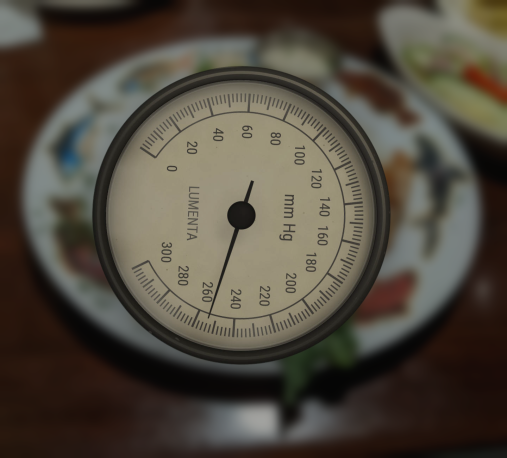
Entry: 254 mmHg
